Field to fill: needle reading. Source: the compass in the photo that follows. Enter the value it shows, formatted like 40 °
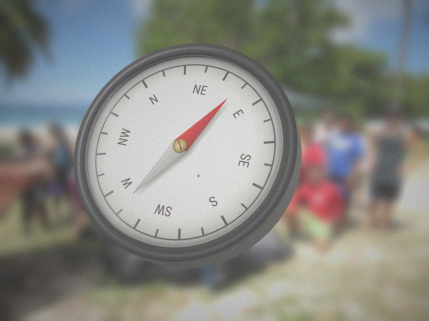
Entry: 75 °
